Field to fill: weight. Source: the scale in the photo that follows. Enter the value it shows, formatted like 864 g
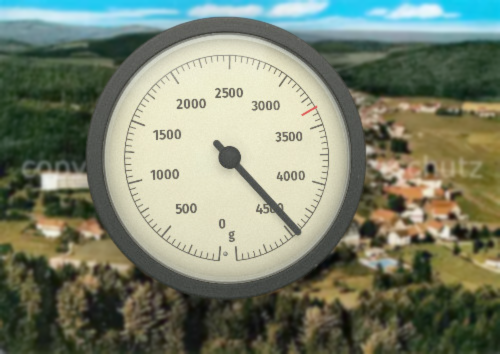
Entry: 4450 g
